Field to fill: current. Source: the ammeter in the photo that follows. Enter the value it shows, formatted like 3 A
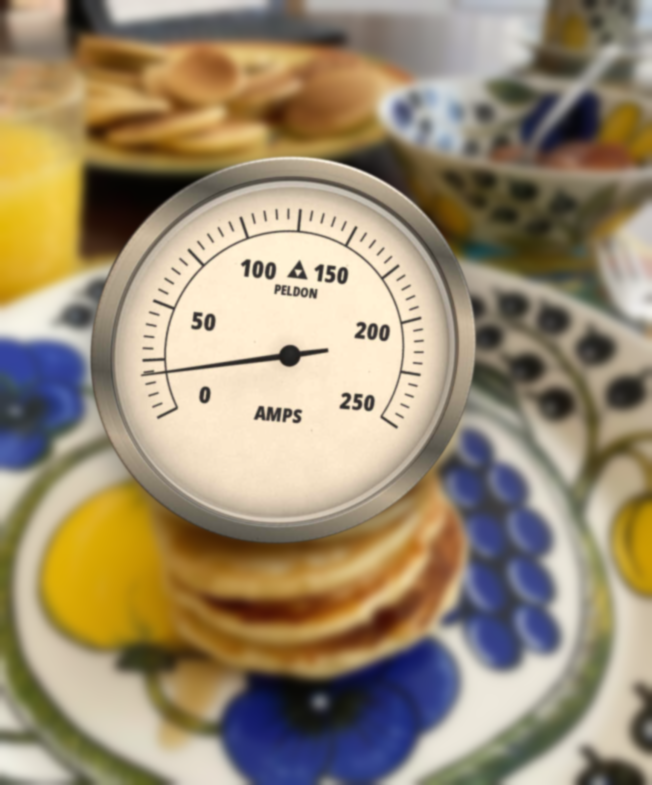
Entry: 20 A
